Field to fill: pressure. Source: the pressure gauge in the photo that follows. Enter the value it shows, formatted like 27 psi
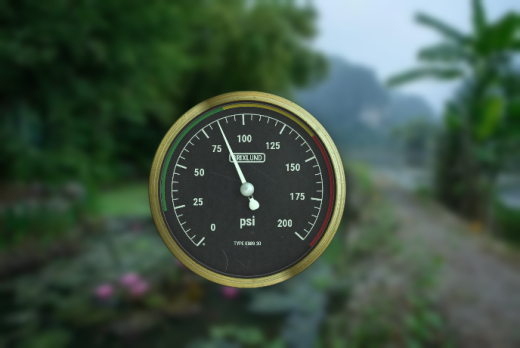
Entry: 85 psi
